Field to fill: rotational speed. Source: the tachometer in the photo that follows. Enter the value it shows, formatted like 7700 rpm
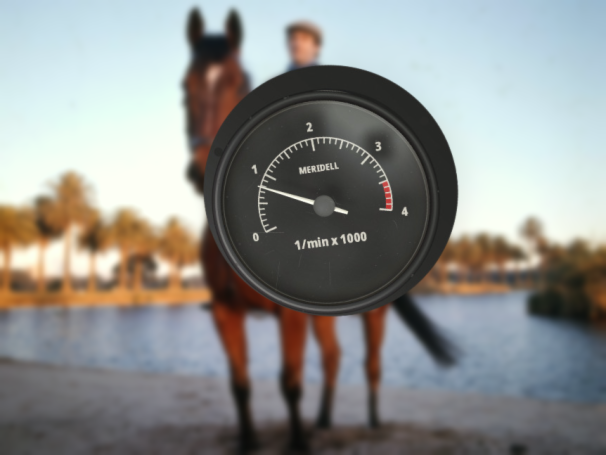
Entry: 800 rpm
